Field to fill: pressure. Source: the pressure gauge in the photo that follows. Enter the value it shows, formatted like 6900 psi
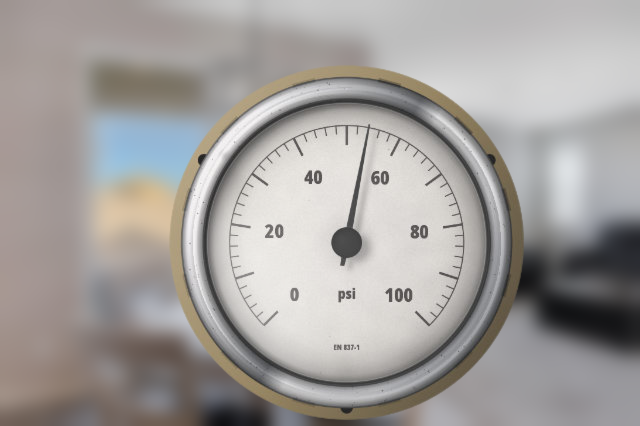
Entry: 54 psi
